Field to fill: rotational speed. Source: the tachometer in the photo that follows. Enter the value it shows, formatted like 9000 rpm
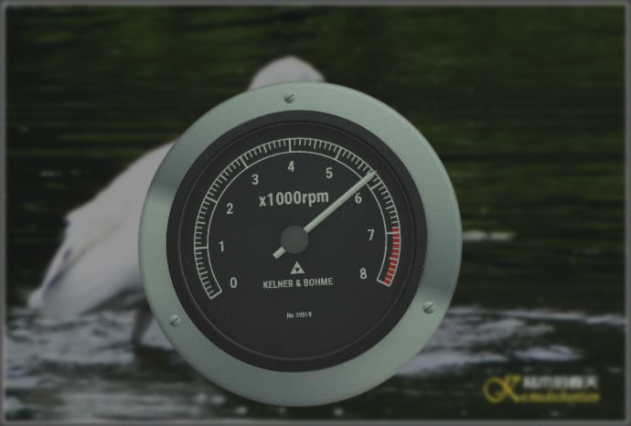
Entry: 5800 rpm
